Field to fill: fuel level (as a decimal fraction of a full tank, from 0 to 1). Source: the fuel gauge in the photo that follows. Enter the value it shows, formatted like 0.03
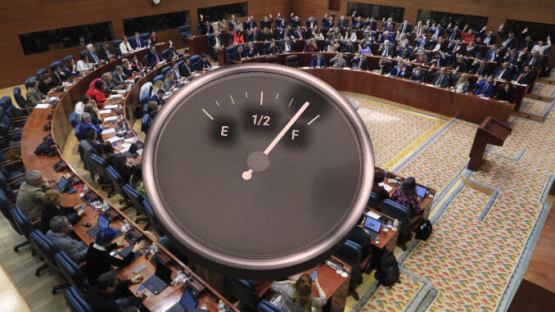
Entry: 0.875
